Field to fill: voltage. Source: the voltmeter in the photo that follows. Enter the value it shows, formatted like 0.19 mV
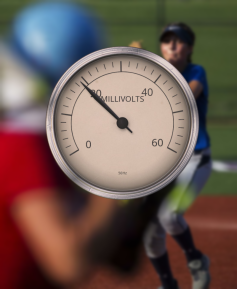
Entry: 19 mV
